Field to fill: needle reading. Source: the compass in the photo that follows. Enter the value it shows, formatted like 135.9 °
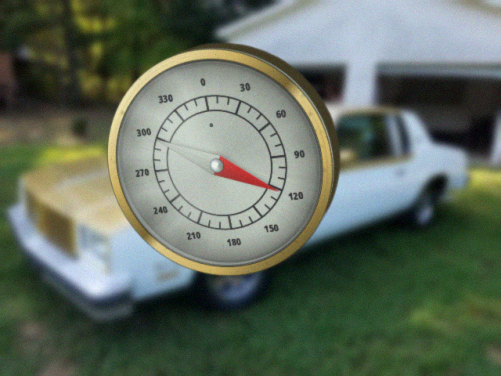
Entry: 120 °
